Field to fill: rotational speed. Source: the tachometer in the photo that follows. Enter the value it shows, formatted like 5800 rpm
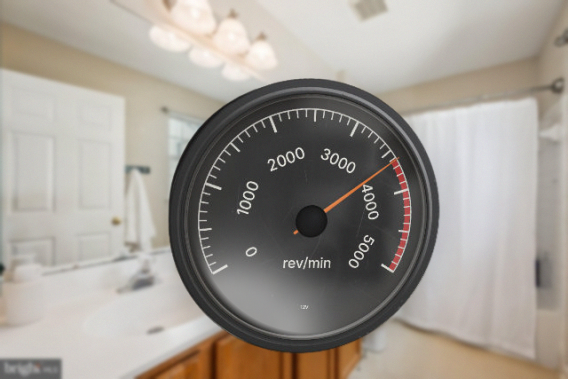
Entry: 3600 rpm
